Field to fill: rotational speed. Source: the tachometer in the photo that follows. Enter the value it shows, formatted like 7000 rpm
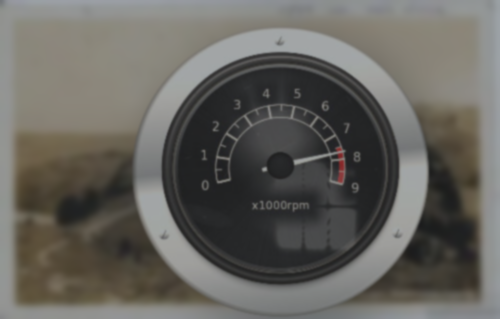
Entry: 7750 rpm
